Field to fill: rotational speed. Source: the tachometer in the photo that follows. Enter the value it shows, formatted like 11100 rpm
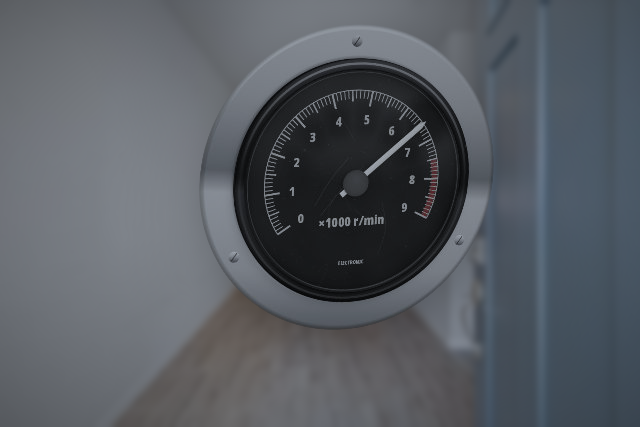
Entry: 6500 rpm
